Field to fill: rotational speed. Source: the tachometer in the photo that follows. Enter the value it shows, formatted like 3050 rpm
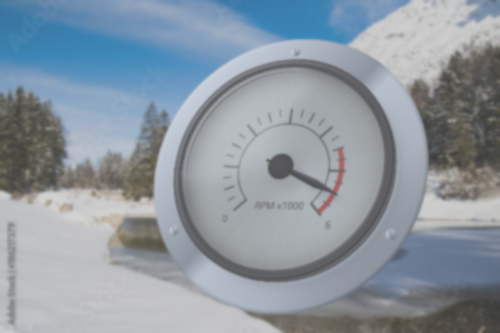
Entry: 5500 rpm
